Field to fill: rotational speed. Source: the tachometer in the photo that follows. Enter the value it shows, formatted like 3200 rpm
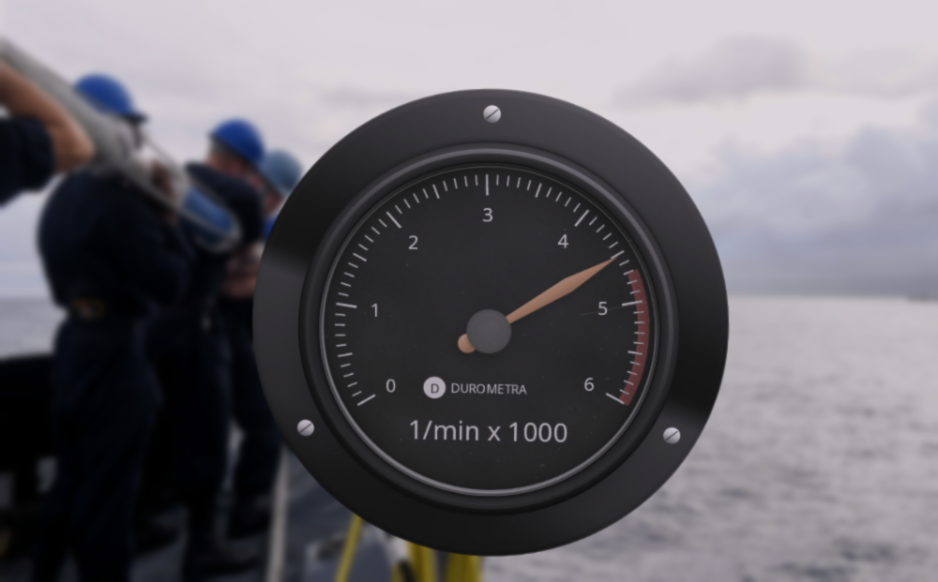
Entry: 4500 rpm
